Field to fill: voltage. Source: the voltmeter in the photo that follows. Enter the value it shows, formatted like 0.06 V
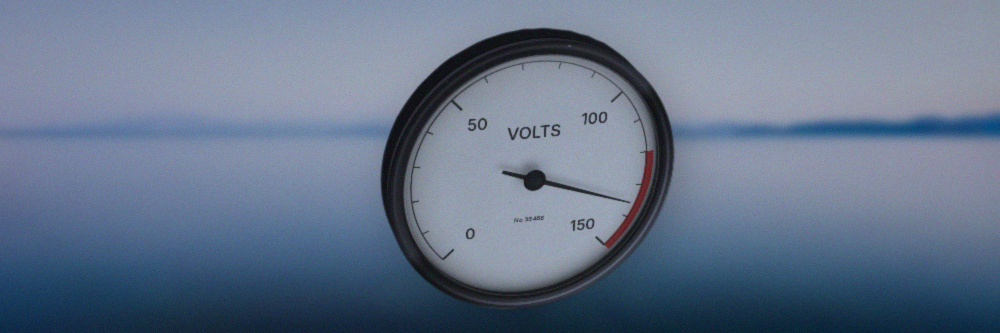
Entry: 135 V
